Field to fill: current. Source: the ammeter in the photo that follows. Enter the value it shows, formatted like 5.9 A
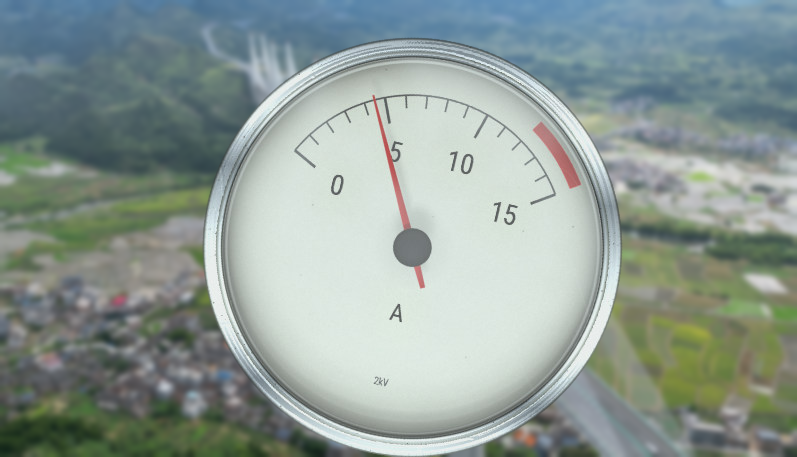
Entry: 4.5 A
